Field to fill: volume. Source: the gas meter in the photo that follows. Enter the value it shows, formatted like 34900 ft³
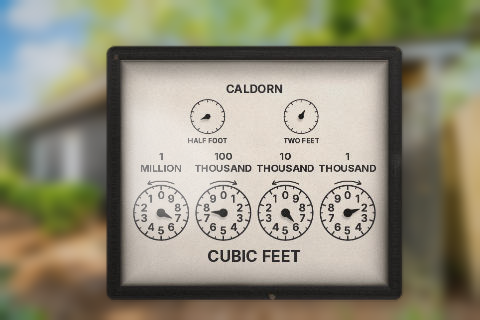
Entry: 676200 ft³
